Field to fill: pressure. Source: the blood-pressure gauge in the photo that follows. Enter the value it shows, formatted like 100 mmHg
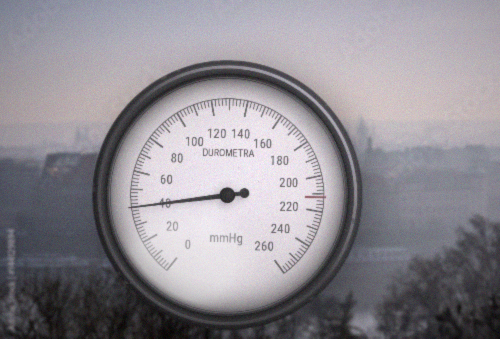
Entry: 40 mmHg
